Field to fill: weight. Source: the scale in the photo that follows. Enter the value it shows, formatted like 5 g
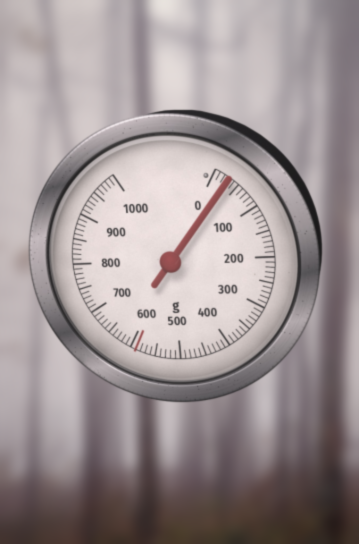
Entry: 30 g
